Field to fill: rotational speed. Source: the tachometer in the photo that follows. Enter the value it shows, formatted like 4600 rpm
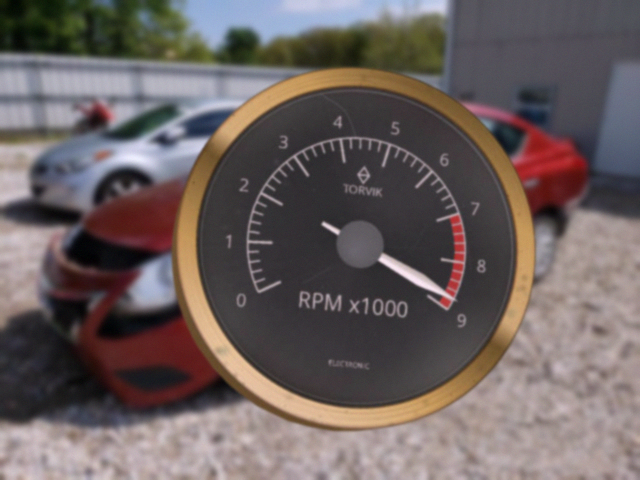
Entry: 8800 rpm
